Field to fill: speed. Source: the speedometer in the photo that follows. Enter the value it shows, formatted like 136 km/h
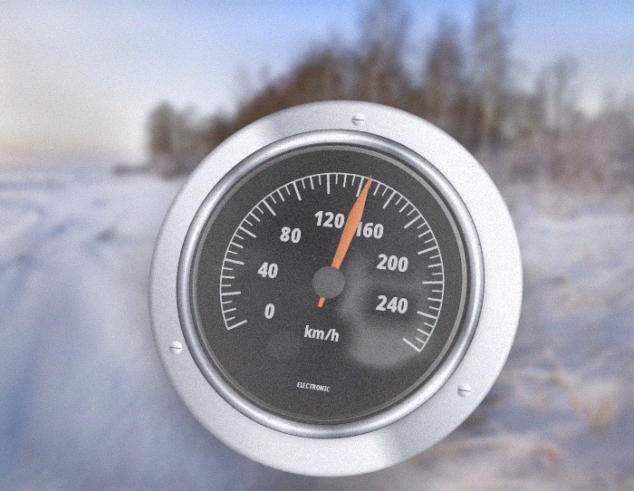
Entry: 145 km/h
